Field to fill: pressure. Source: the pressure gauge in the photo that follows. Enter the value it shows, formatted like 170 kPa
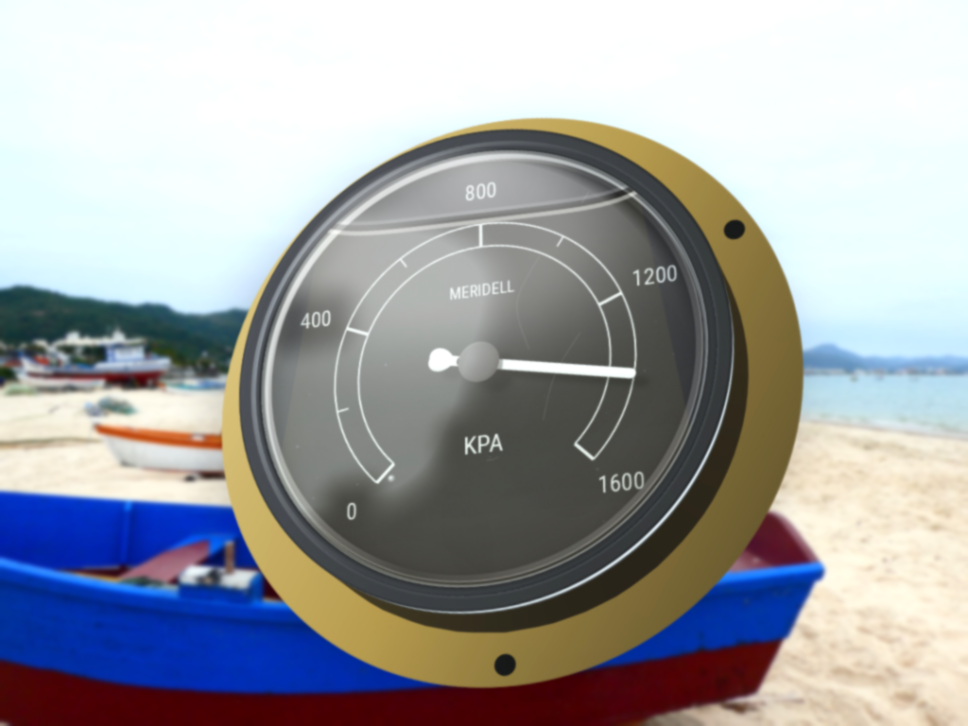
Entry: 1400 kPa
